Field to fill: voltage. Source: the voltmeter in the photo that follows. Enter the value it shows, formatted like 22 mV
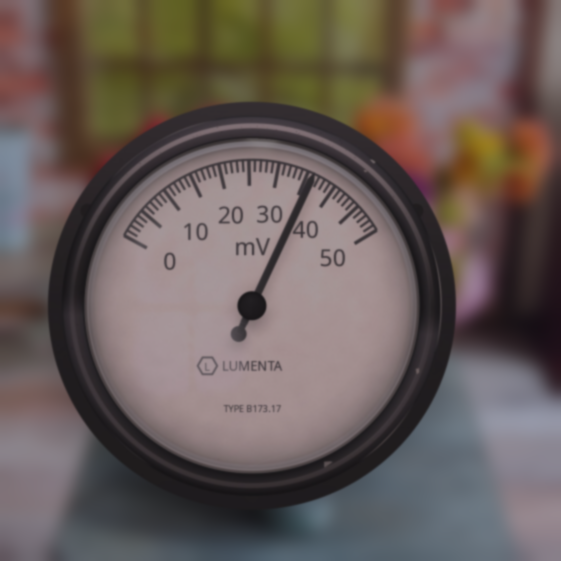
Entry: 36 mV
